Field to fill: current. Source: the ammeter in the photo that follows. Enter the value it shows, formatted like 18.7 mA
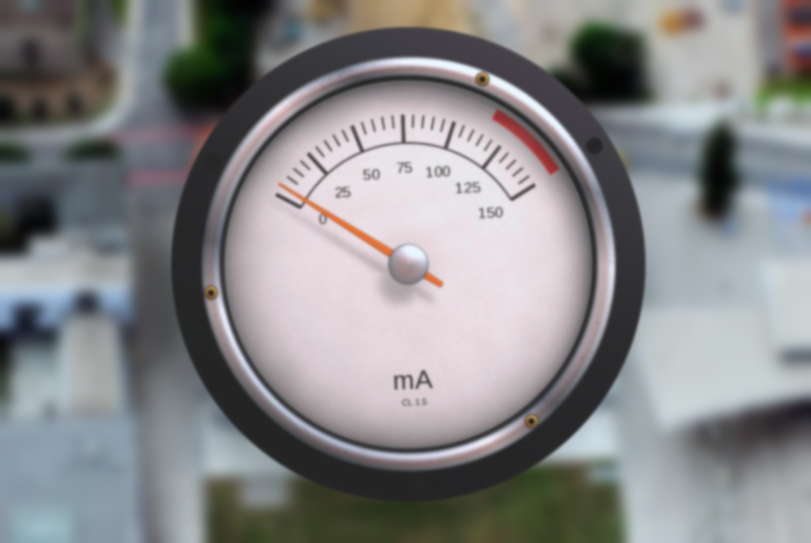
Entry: 5 mA
